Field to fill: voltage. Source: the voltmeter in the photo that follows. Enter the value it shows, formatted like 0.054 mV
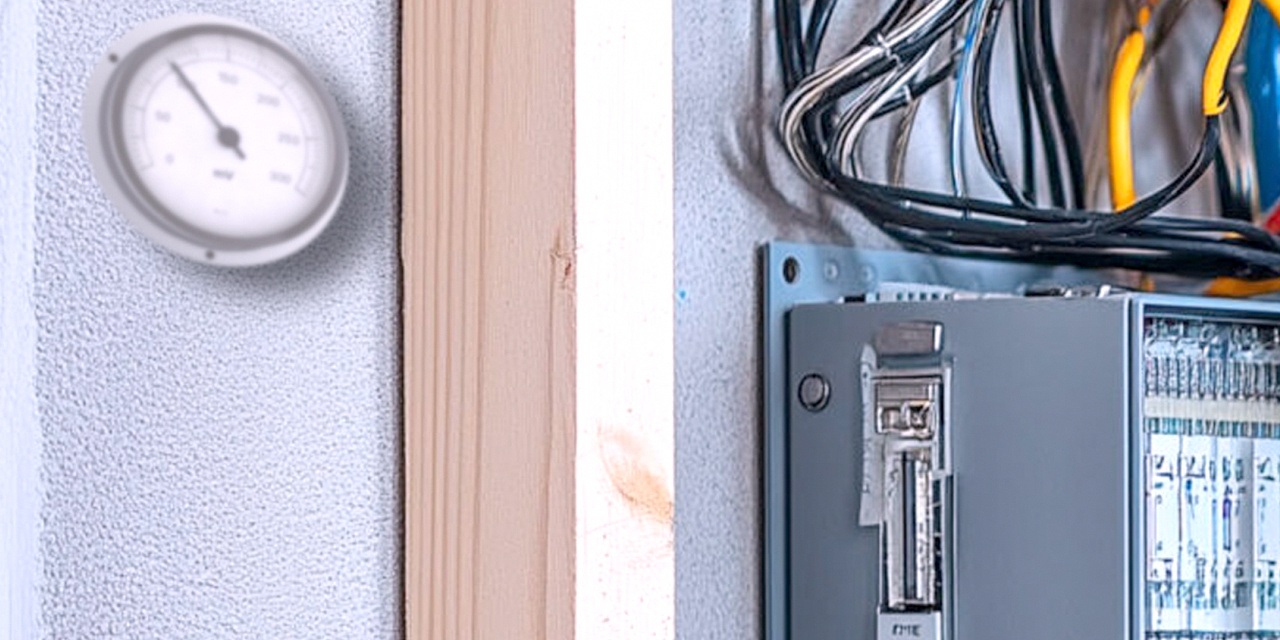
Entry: 100 mV
